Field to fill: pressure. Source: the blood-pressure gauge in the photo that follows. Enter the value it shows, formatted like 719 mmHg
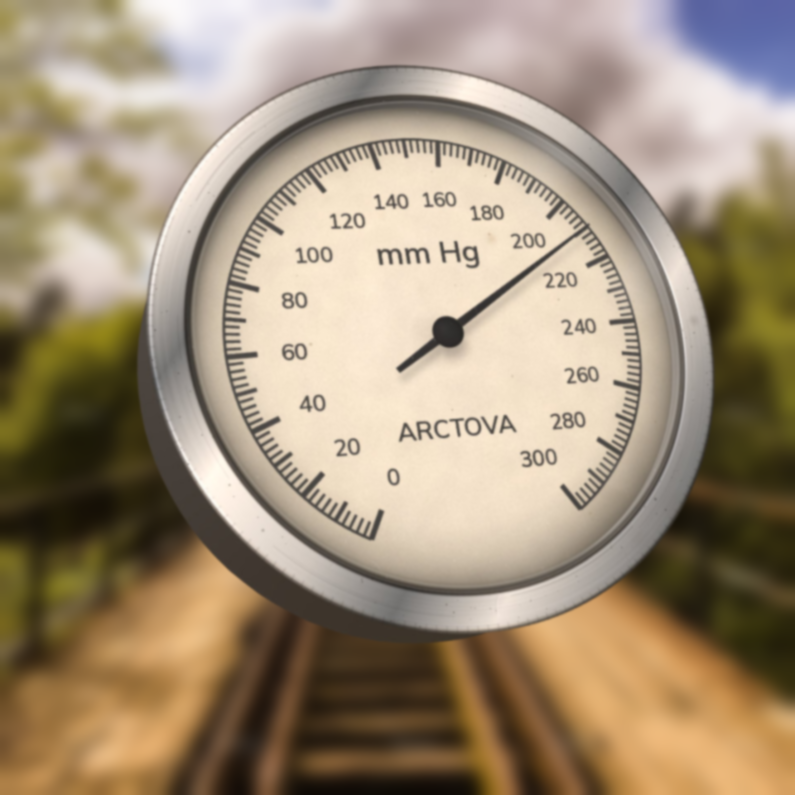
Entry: 210 mmHg
